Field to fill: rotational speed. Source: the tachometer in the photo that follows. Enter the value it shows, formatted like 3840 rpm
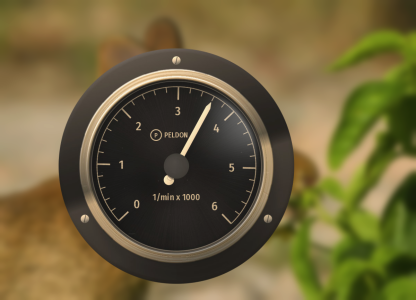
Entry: 3600 rpm
